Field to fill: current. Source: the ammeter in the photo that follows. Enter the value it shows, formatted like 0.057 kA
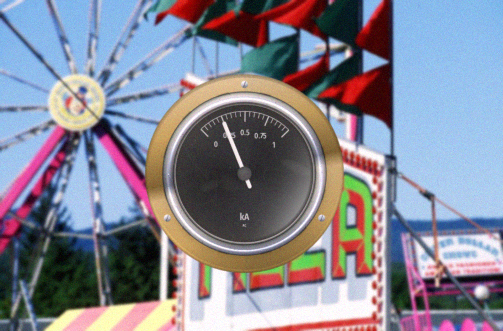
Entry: 0.25 kA
